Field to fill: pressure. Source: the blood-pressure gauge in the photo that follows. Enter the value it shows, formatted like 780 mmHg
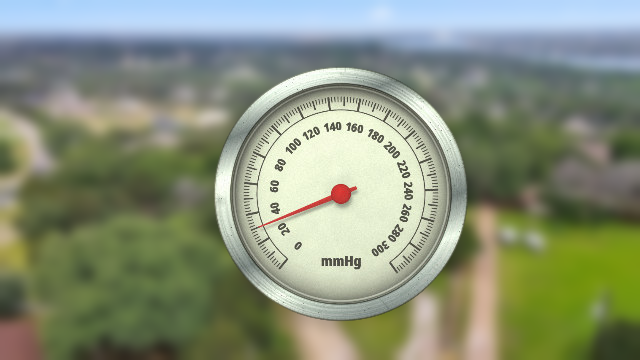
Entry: 30 mmHg
